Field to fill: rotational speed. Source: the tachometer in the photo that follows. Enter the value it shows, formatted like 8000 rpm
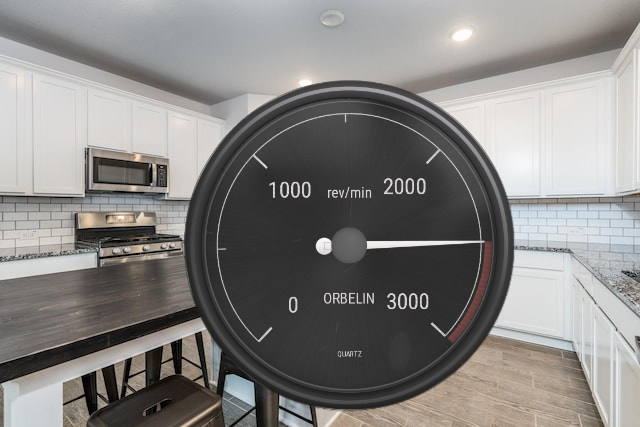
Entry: 2500 rpm
